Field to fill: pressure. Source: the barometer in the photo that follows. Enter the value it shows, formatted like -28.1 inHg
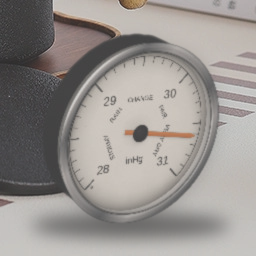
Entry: 30.6 inHg
